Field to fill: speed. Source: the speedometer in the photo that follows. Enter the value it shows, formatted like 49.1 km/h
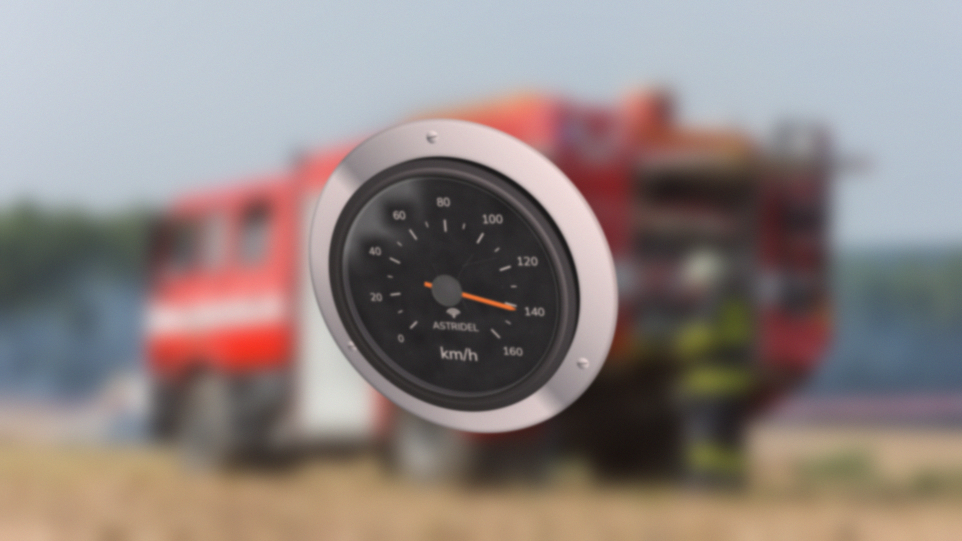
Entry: 140 km/h
